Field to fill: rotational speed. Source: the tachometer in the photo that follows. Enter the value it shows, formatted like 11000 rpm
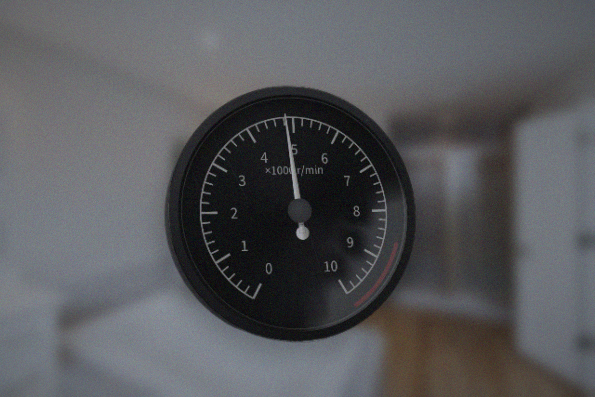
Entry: 4800 rpm
